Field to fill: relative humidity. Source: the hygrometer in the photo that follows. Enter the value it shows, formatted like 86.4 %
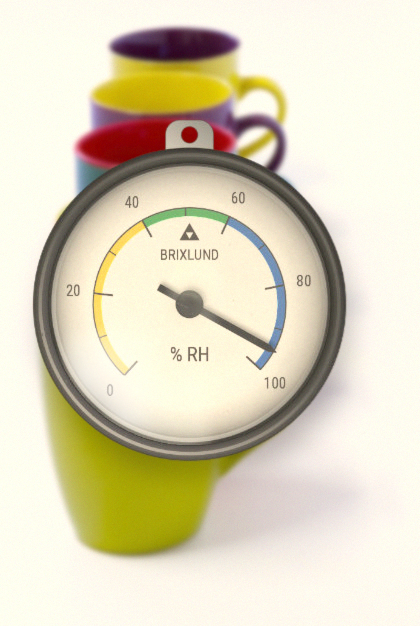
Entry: 95 %
